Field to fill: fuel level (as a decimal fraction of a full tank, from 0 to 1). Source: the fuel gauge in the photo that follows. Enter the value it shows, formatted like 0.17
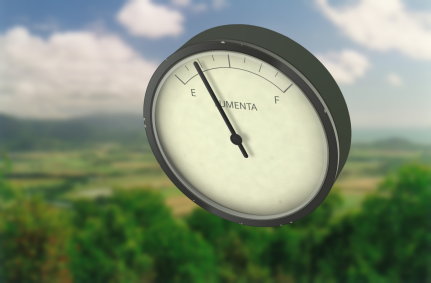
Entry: 0.25
